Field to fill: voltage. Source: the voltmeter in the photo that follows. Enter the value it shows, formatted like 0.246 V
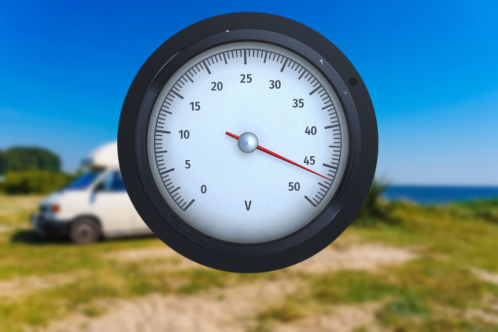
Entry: 46.5 V
